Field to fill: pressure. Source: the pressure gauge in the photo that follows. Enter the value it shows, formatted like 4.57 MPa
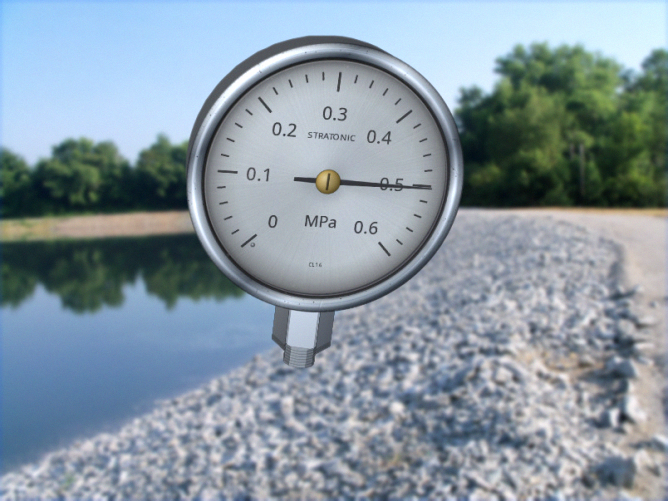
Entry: 0.5 MPa
